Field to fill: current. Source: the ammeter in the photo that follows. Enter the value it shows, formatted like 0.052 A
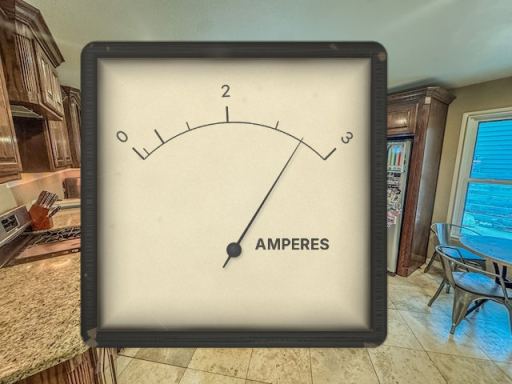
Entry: 2.75 A
